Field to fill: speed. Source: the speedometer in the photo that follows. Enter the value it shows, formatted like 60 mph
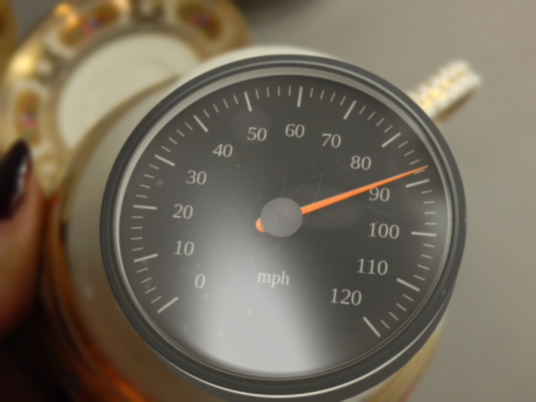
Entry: 88 mph
